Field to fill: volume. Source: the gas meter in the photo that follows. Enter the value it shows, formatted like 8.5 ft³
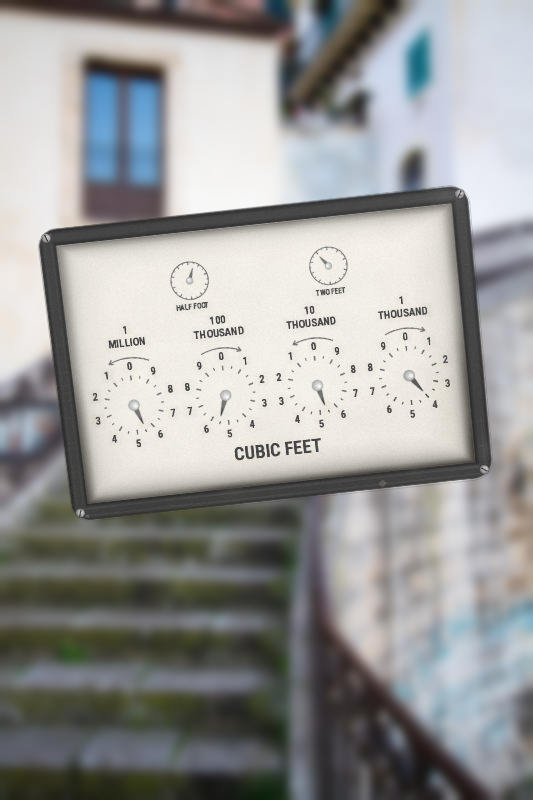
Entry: 555400 ft³
